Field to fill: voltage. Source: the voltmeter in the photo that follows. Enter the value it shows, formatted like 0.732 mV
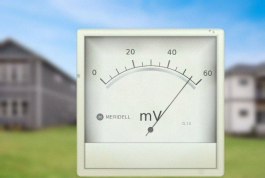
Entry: 55 mV
